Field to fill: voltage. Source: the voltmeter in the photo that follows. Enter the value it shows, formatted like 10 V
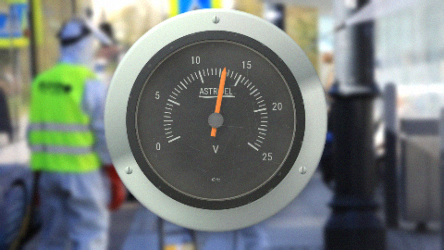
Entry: 13 V
